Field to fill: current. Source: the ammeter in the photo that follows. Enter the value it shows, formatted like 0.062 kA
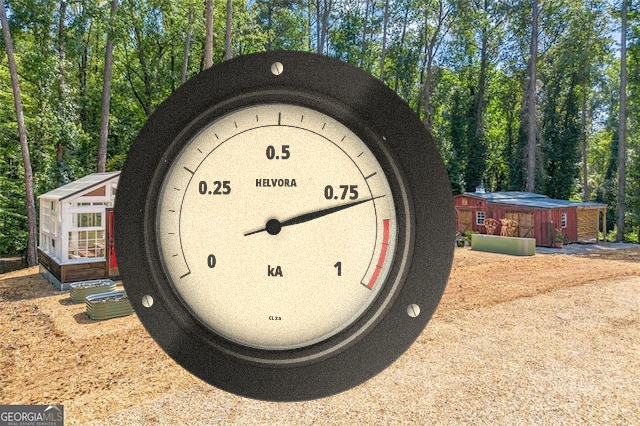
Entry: 0.8 kA
